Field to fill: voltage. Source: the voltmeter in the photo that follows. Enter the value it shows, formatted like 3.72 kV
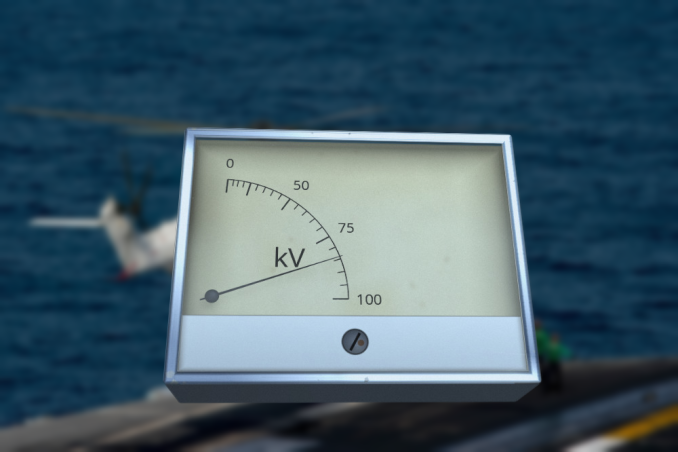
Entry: 85 kV
